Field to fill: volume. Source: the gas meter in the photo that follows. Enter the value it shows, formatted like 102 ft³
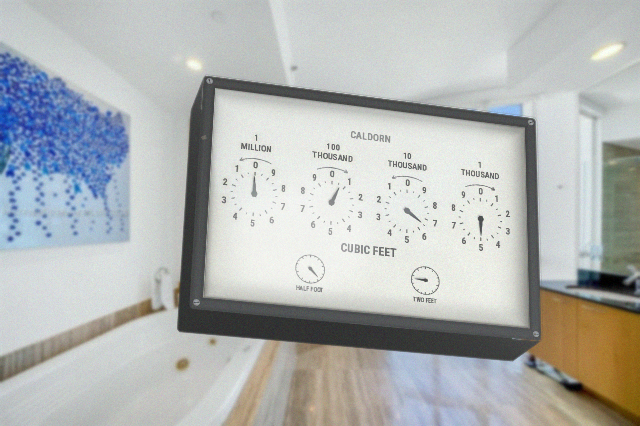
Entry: 6500 ft³
